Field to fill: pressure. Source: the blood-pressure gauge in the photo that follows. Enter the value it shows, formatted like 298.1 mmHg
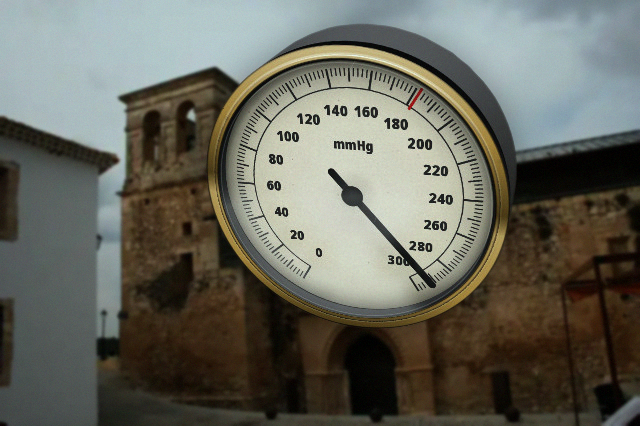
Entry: 290 mmHg
